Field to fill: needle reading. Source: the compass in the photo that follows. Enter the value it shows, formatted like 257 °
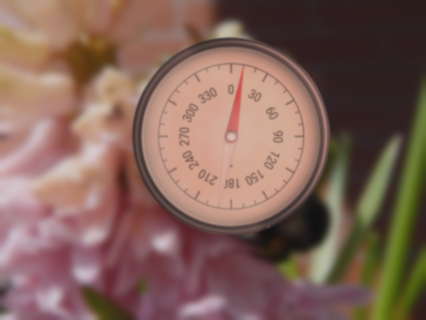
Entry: 10 °
